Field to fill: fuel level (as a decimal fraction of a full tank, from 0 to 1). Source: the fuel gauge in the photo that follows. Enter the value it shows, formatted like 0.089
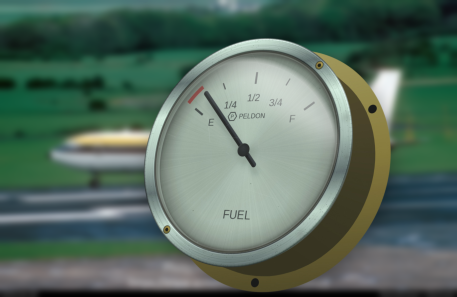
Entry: 0.125
